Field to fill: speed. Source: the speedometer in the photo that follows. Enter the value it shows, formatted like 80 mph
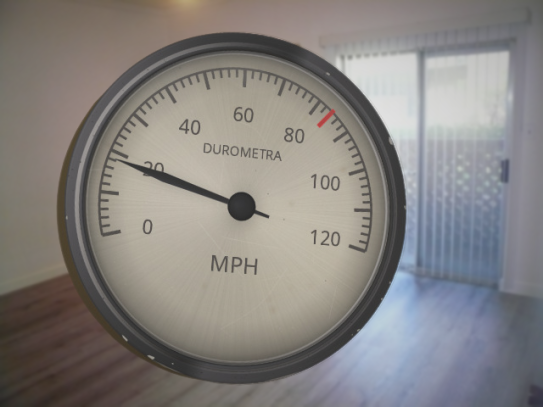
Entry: 18 mph
